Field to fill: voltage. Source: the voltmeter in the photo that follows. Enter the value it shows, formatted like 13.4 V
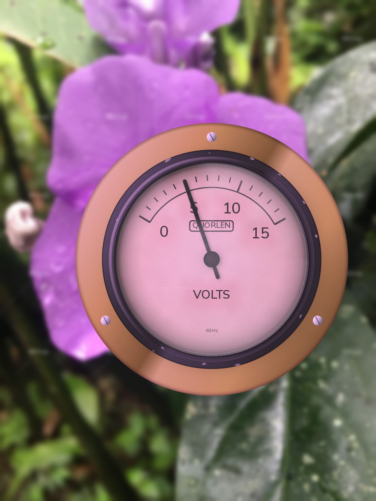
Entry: 5 V
